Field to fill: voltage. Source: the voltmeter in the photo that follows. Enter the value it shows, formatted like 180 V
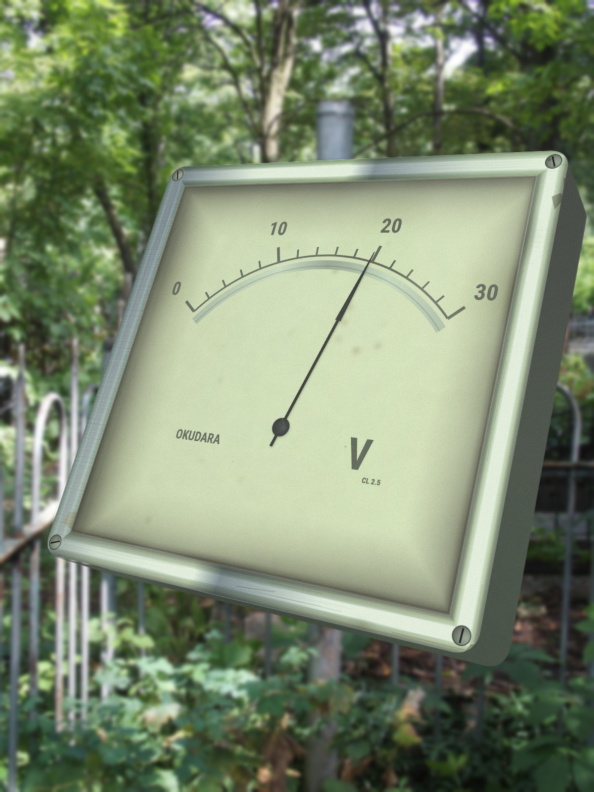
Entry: 20 V
